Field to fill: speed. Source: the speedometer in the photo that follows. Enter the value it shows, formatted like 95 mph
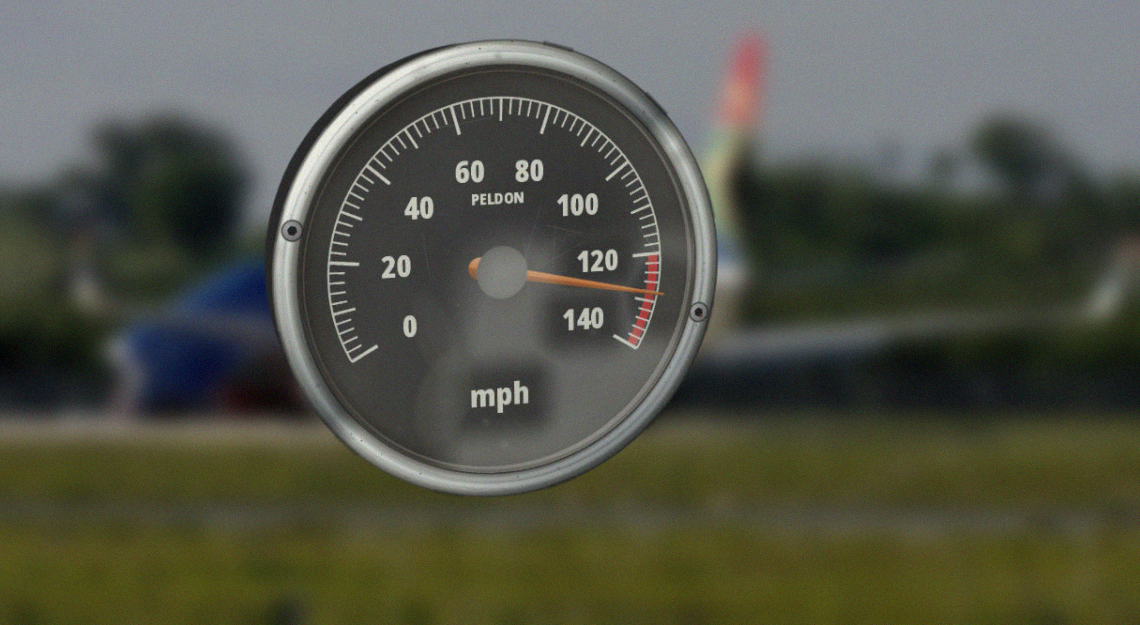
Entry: 128 mph
